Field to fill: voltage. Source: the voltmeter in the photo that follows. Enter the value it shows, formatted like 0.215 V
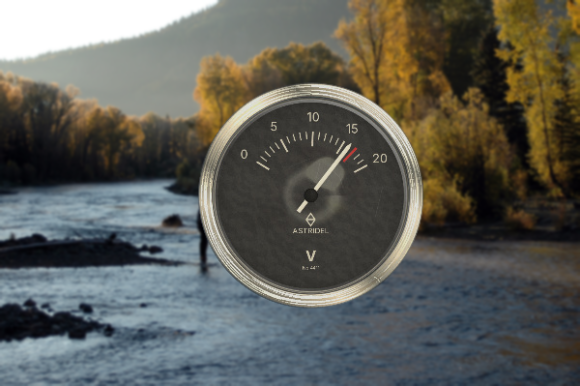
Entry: 16 V
